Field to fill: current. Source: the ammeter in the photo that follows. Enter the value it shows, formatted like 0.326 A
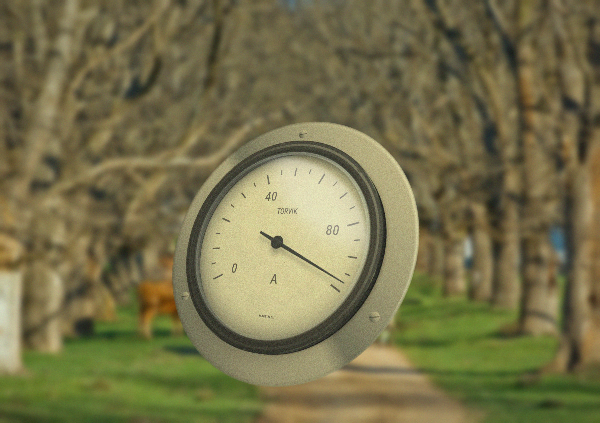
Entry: 97.5 A
